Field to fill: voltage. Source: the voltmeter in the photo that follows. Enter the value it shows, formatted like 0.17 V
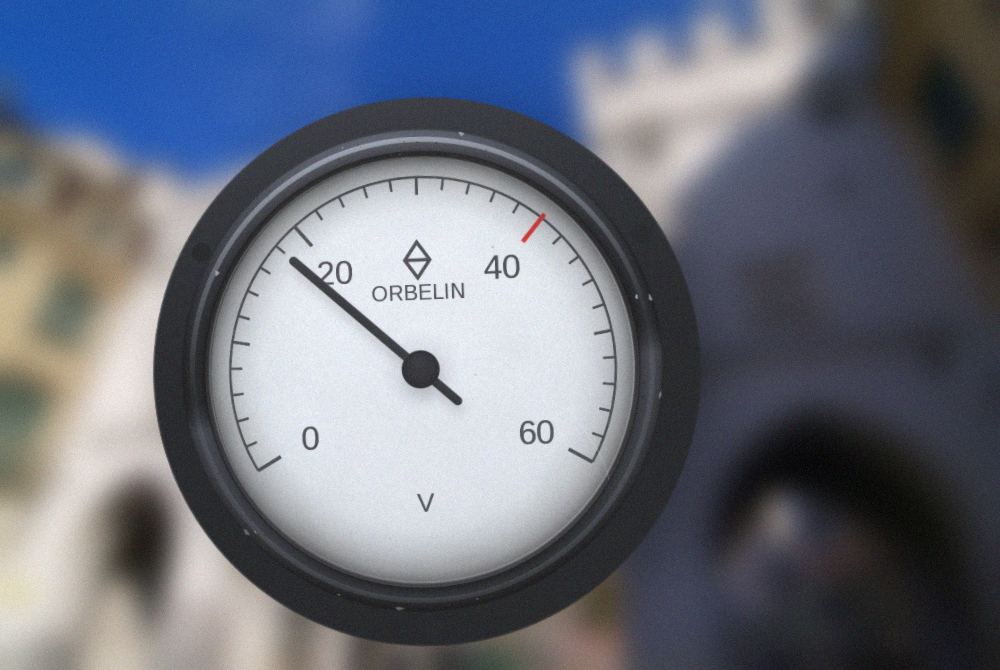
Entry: 18 V
